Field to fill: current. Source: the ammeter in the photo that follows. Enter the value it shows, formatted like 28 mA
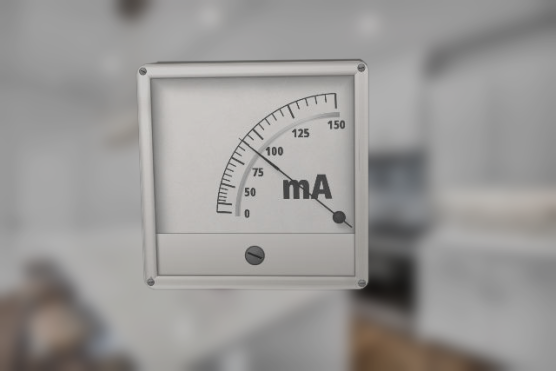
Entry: 90 mA
